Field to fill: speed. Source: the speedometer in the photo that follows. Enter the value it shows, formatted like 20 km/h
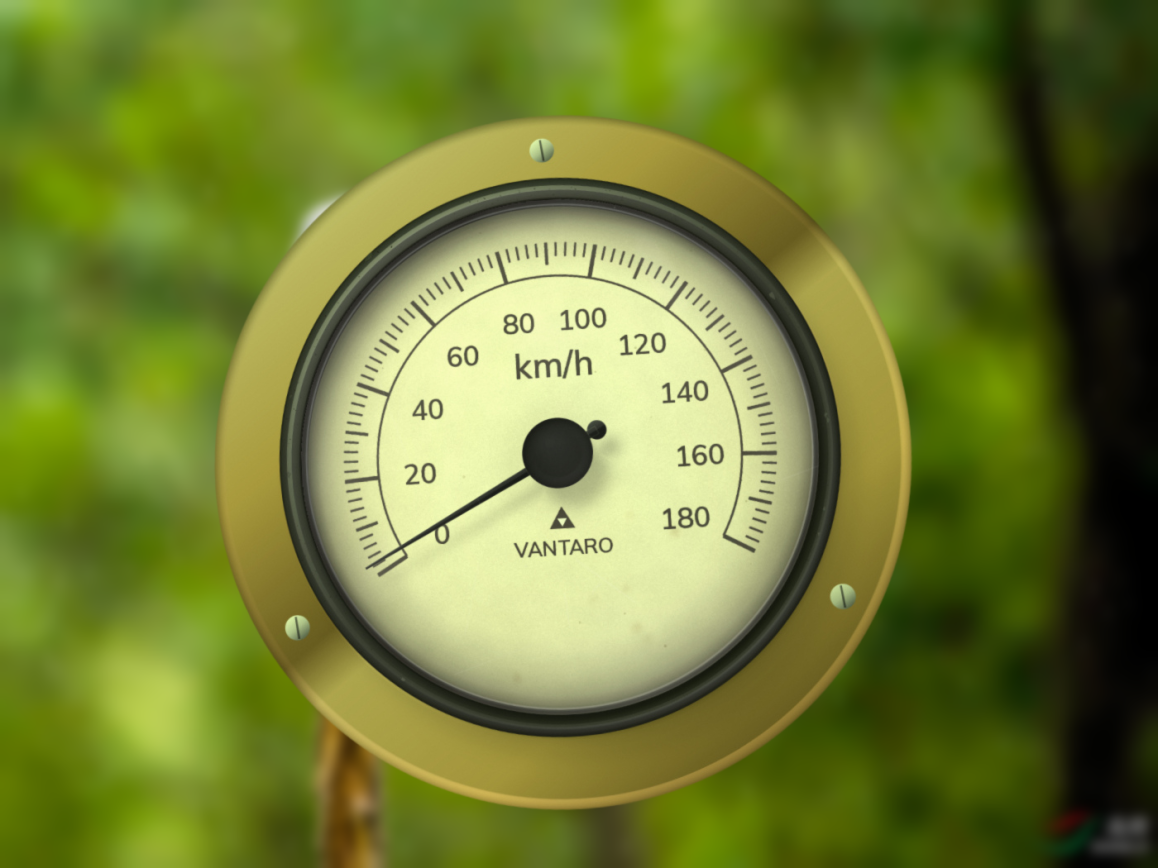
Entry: 2 km/h
